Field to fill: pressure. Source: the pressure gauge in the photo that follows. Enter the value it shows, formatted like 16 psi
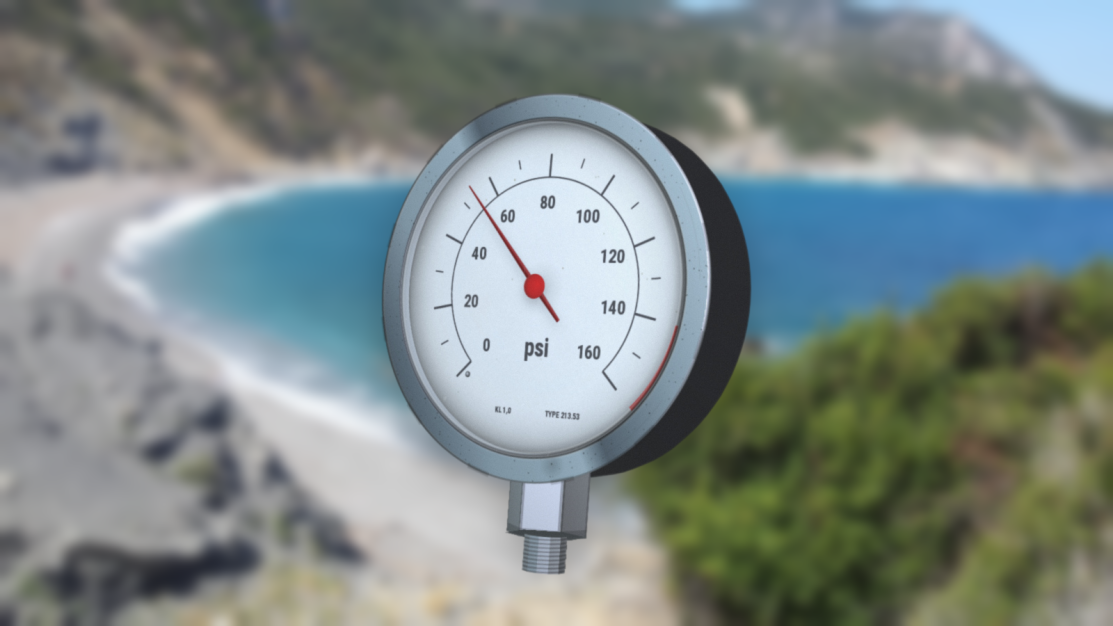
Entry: 55 psi
